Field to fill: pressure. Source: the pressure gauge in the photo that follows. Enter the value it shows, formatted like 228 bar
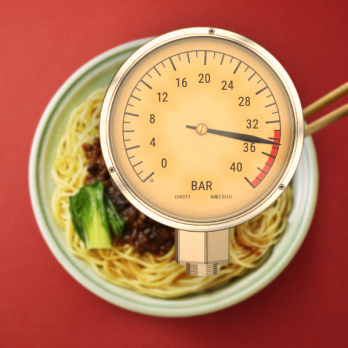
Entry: 34.5 bar
